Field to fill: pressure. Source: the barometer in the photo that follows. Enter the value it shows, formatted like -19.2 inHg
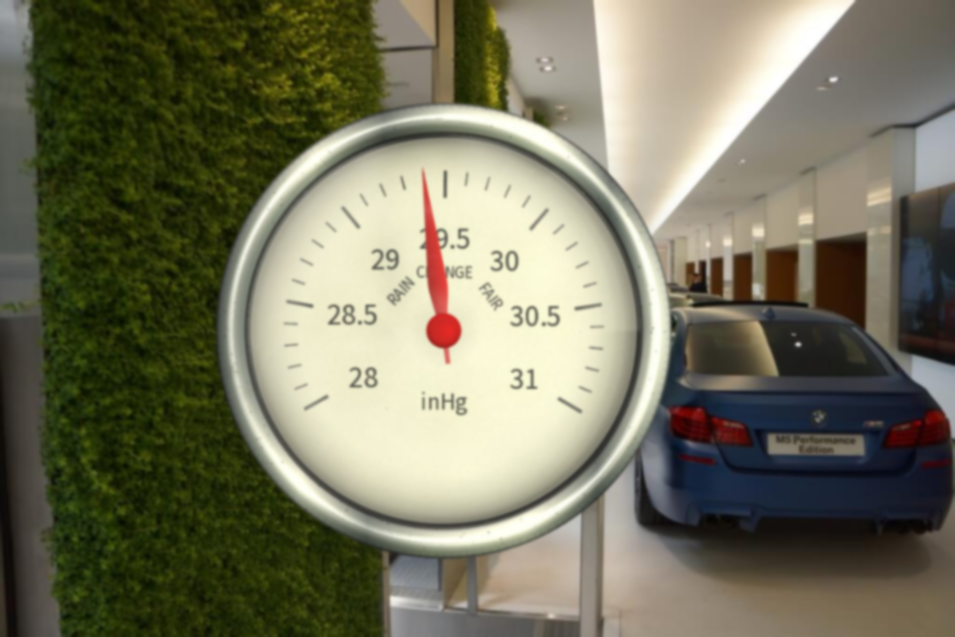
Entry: 29.4 inHg
